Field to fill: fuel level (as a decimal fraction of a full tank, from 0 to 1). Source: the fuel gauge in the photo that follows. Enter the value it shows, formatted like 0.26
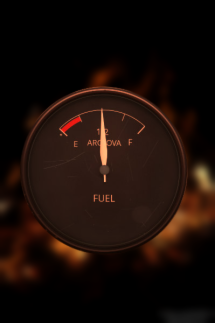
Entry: 0.5
